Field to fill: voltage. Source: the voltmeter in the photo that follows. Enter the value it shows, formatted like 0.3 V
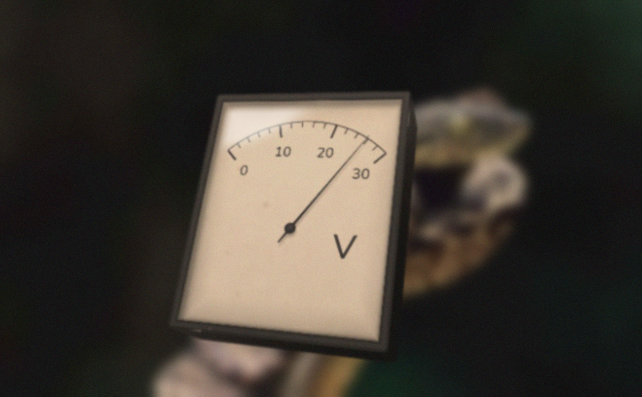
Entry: 26 V
